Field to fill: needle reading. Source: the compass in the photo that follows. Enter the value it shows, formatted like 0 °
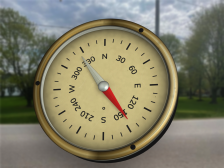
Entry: 145 °
